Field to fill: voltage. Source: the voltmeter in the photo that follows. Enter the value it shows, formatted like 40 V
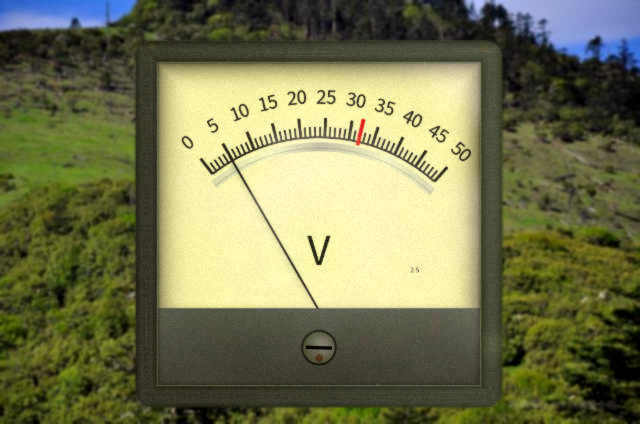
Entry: 5 V
